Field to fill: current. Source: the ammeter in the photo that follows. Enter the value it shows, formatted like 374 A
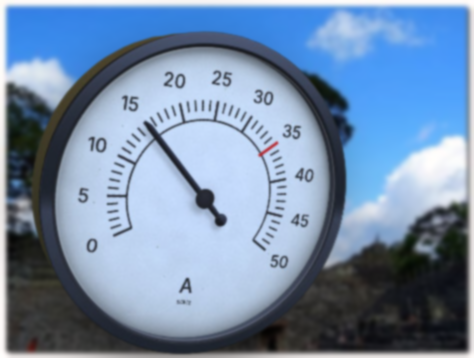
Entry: 15 A
